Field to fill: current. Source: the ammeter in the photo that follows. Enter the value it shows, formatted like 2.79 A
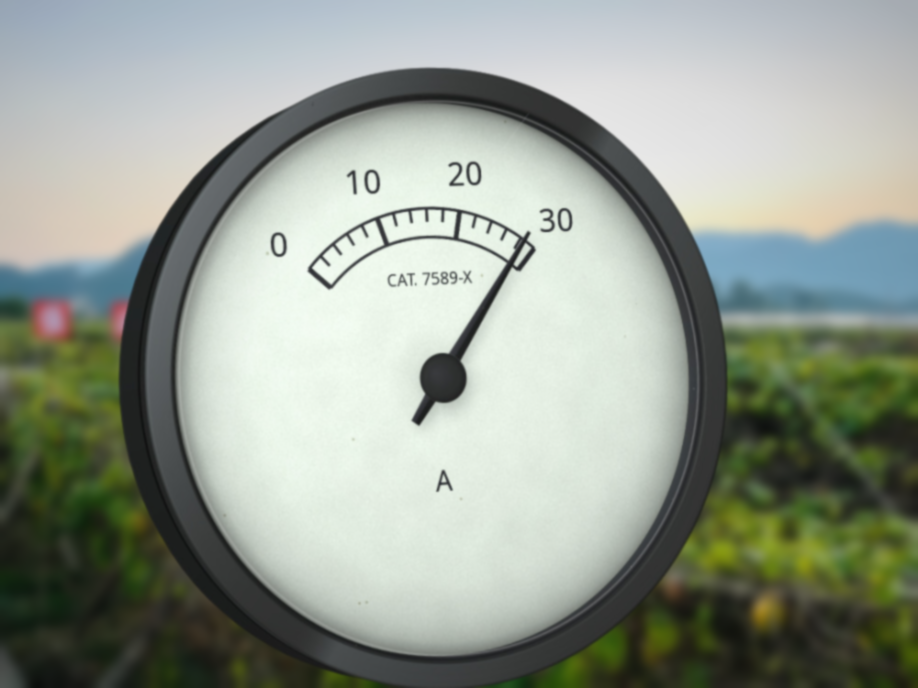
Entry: 28 A
